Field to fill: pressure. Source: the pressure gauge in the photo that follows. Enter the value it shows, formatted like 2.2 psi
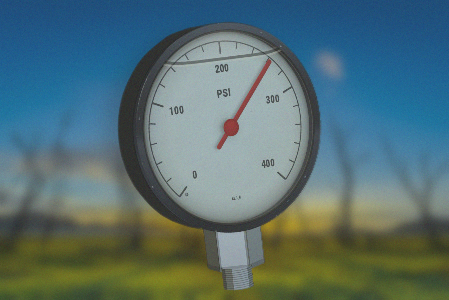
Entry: 260 psi
